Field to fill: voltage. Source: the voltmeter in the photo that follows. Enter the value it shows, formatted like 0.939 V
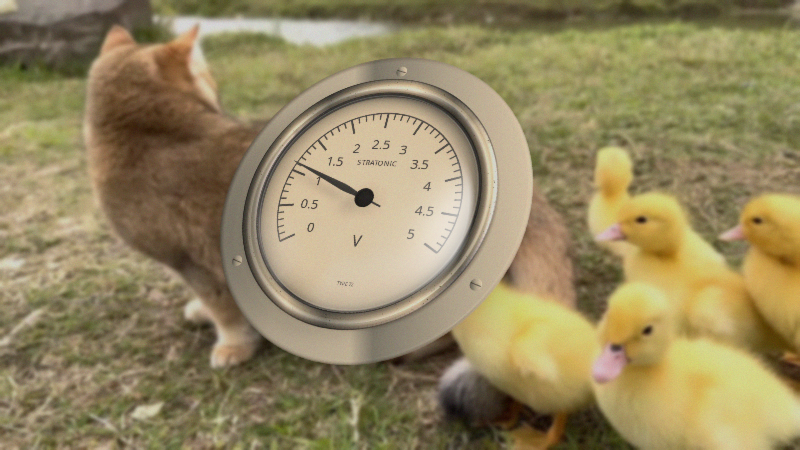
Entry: 1.1 V
